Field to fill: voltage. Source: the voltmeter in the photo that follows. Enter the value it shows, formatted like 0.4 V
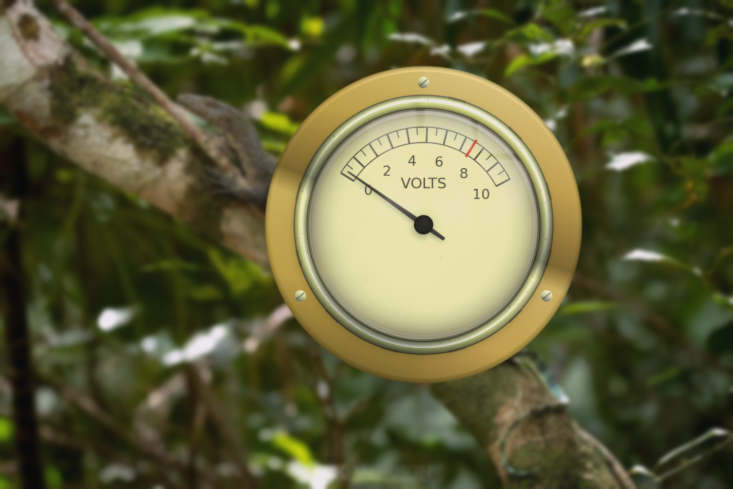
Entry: 0.25 V
